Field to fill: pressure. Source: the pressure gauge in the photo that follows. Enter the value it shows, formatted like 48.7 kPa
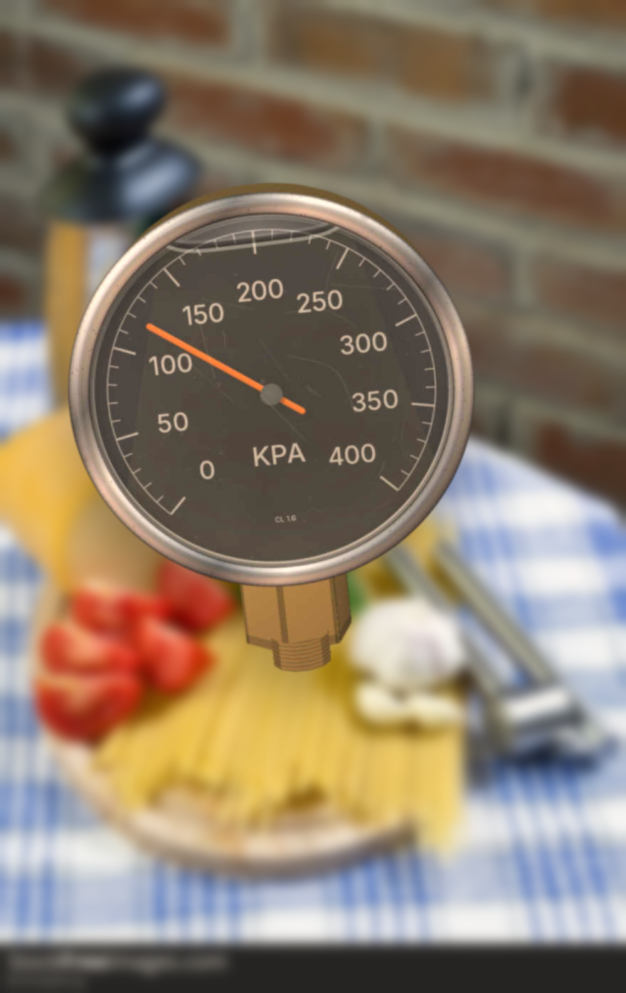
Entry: 120 kPa
